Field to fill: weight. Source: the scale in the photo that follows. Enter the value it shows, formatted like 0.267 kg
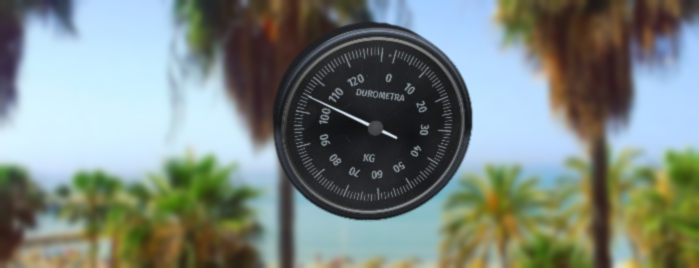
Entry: 105 kg
